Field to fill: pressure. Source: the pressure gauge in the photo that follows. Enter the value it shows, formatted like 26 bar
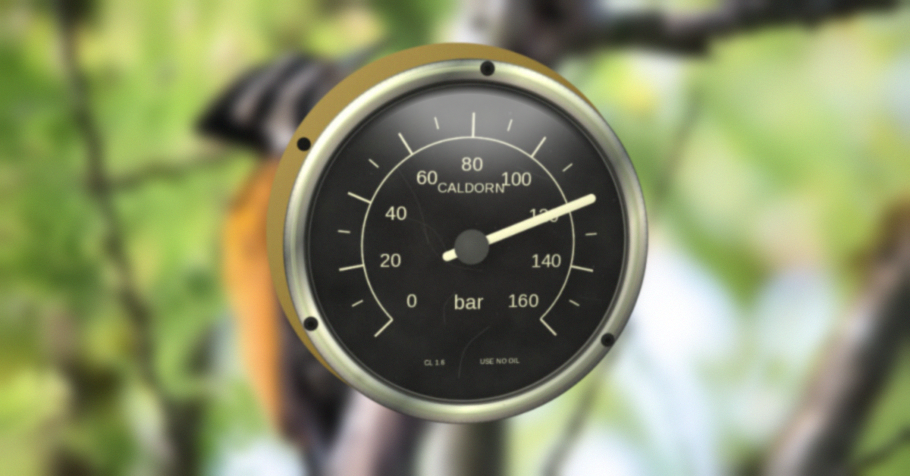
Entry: 120 bar
